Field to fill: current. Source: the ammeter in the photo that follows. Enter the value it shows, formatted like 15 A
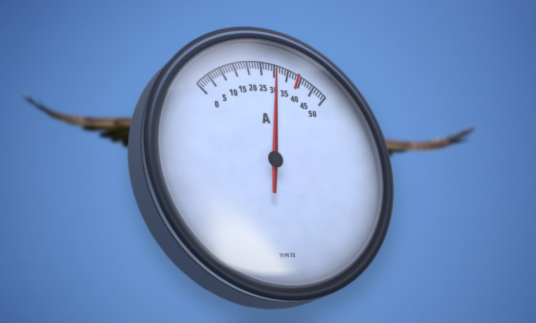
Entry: 30 A
